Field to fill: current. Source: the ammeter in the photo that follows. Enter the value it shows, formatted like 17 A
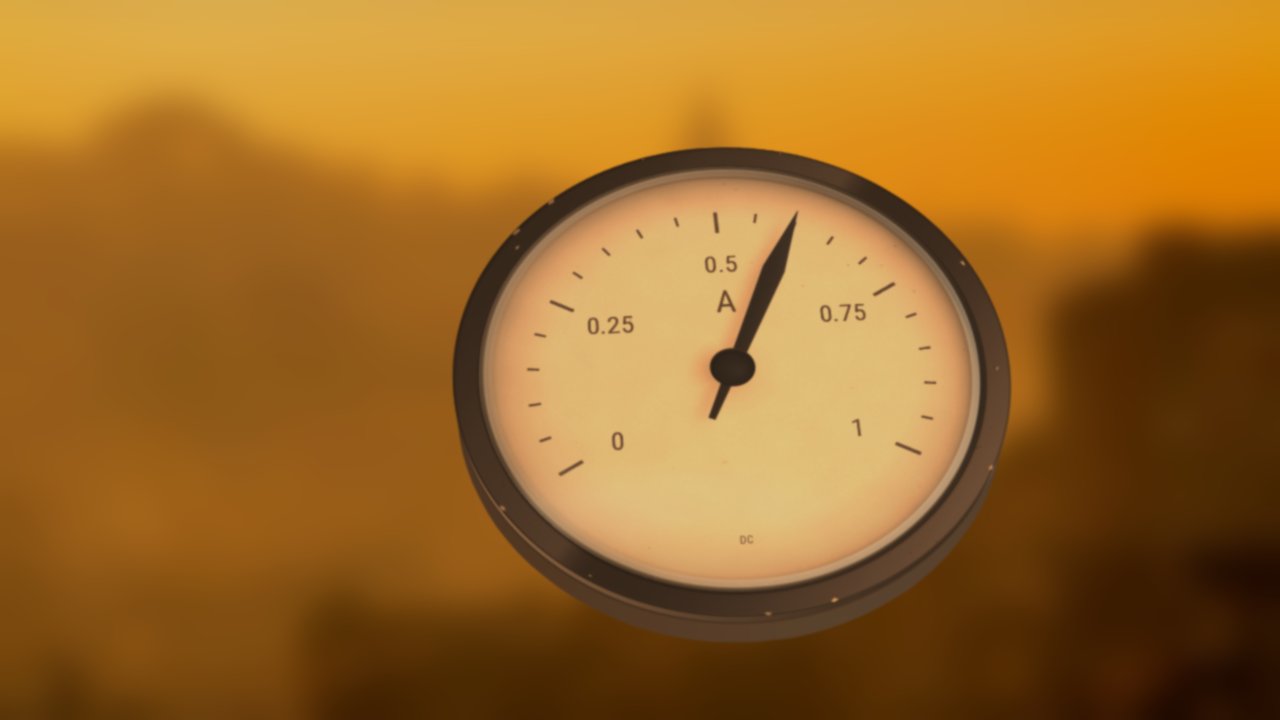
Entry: 0.6 A
